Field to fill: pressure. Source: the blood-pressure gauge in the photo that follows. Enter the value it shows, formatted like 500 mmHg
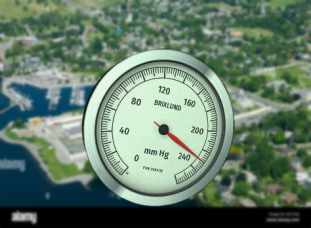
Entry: 230 mmHg
